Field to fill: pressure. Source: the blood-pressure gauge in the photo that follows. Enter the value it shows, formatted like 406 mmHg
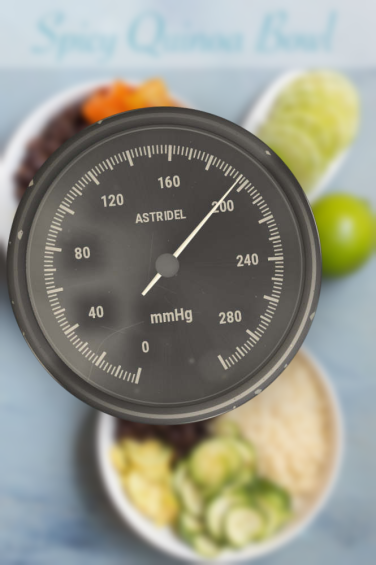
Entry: 196 mmHg
